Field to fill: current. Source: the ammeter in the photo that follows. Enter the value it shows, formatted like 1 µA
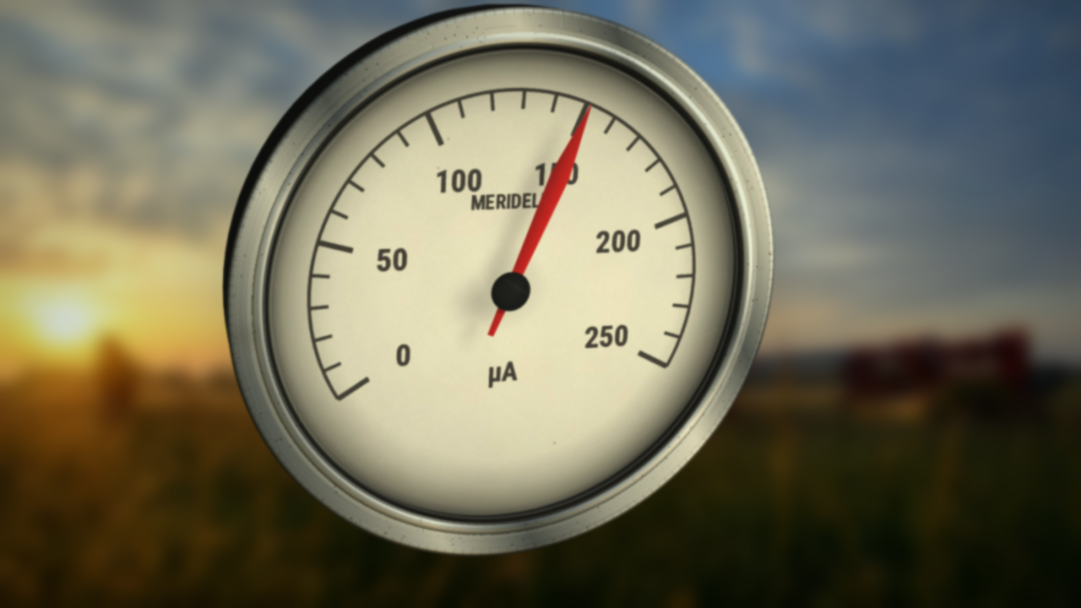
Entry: 150 µA
